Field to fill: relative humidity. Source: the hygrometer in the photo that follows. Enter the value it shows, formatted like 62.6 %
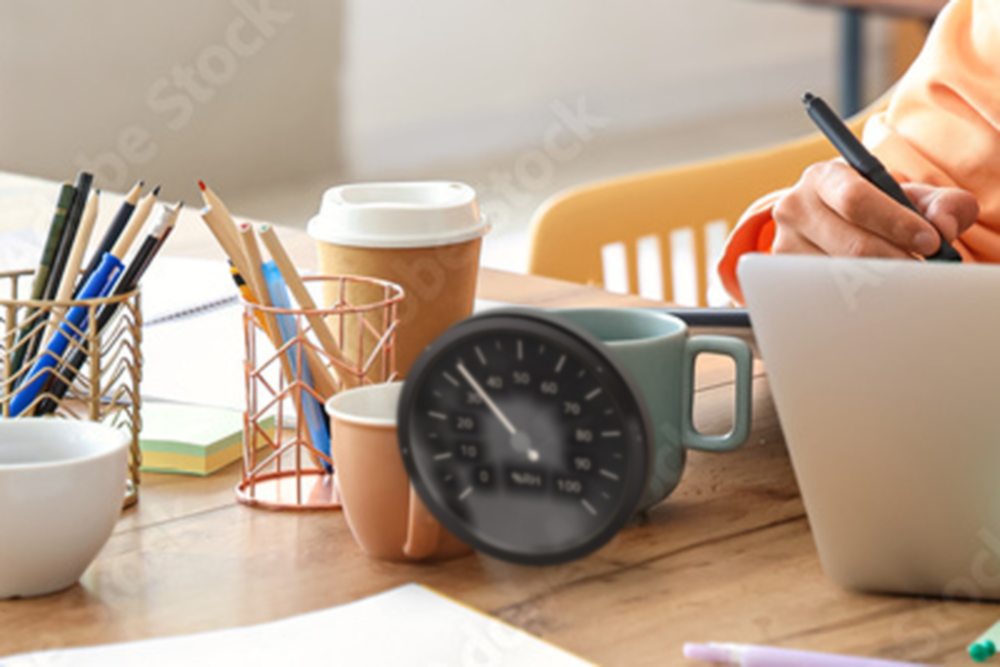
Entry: 35 %
